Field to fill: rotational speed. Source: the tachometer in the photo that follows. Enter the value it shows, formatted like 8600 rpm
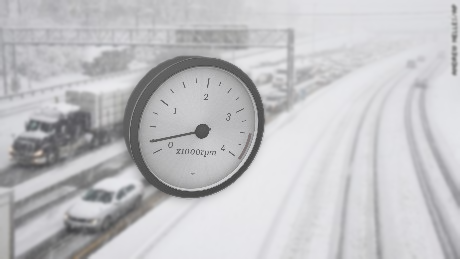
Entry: 250 rpm
